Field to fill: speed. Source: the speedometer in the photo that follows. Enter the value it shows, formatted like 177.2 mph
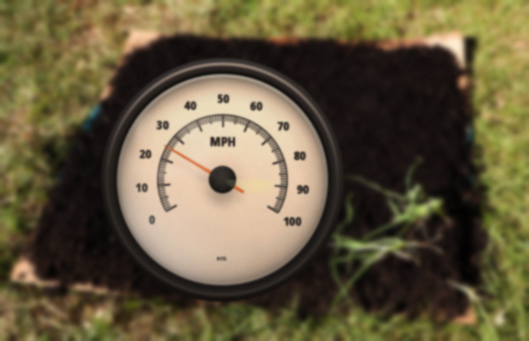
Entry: 25 mph
